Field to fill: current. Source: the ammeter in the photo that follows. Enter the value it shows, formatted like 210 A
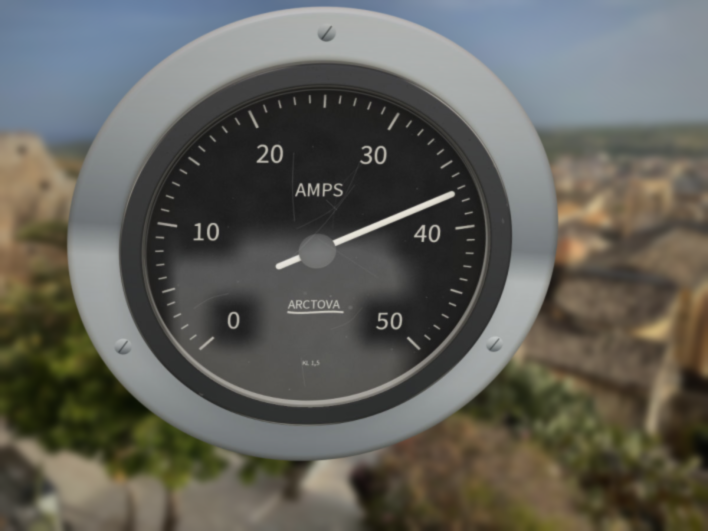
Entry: 37 A
